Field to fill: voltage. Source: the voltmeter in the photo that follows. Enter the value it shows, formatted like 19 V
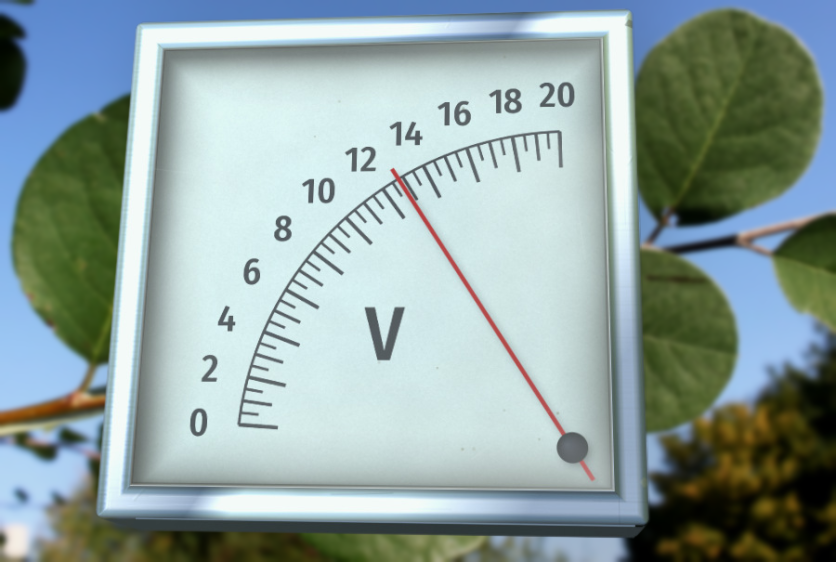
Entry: 12.75 V
